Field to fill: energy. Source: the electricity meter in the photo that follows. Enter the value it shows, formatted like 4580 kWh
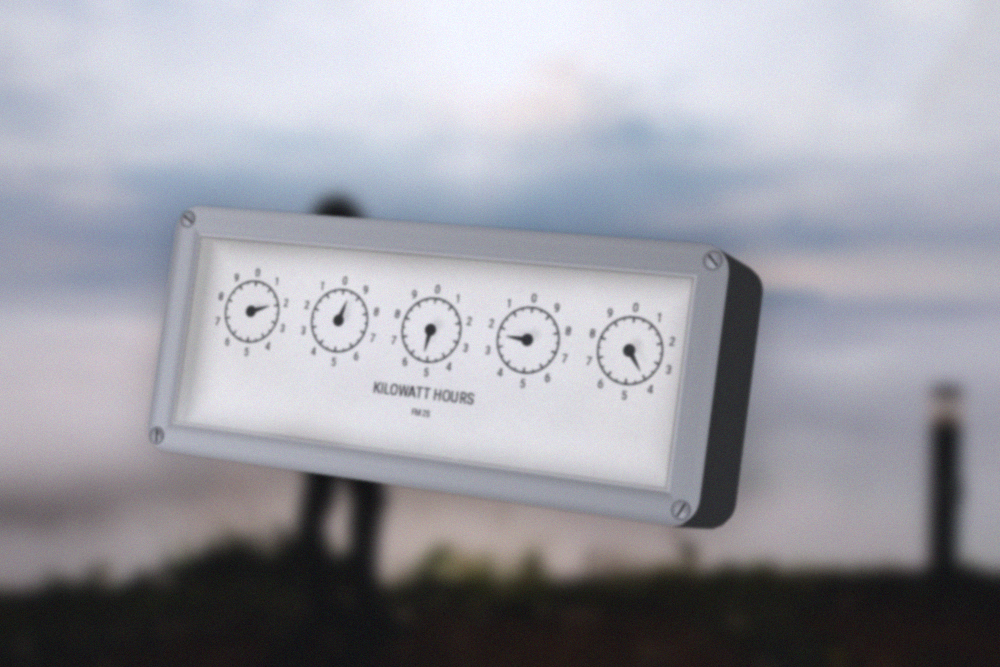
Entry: 19524 kWh
